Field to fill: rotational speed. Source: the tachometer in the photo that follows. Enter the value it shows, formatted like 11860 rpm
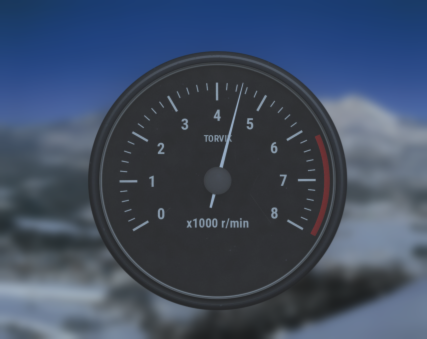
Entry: 4500 rpm
